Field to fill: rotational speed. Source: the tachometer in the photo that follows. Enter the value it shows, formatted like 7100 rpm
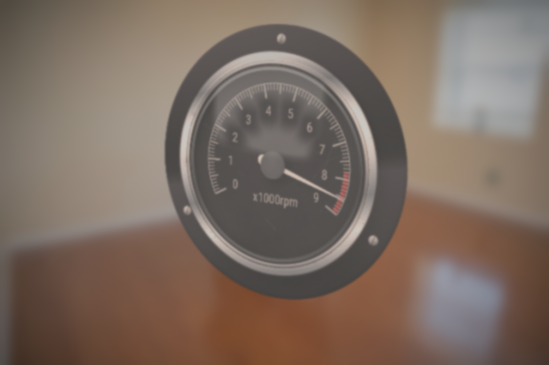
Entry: 8500 rpm
